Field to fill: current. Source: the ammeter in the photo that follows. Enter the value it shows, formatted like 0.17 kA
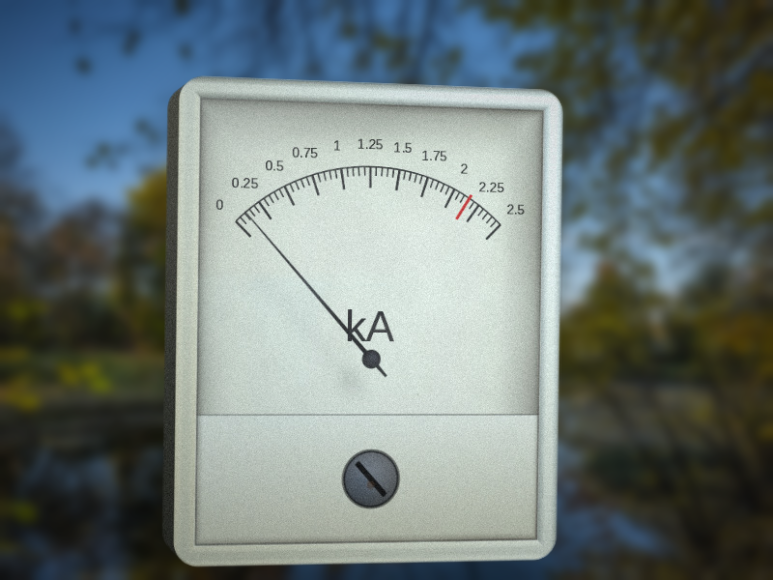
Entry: 0.1 kA
